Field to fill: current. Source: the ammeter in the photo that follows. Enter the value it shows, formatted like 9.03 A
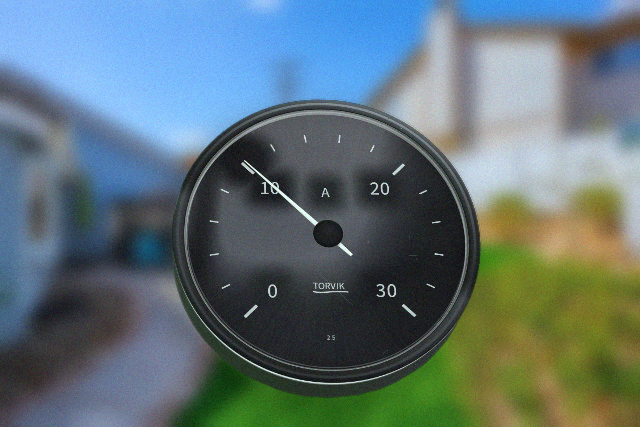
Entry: 10 A
